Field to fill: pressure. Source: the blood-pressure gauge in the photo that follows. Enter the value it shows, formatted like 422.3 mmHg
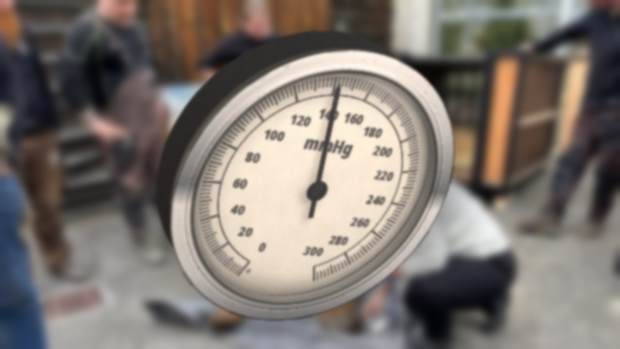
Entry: 140 mmHg
